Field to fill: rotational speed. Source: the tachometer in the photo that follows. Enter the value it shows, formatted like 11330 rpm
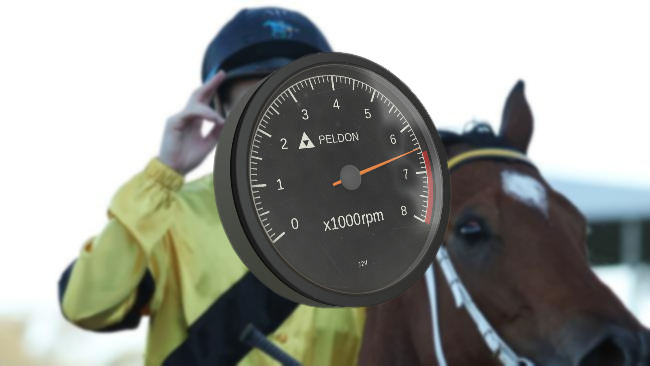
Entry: 6500 rpm
